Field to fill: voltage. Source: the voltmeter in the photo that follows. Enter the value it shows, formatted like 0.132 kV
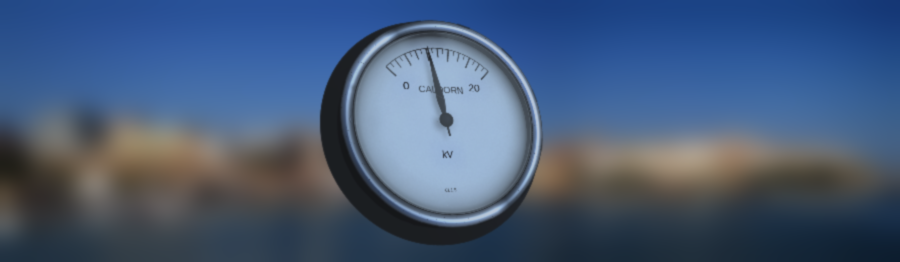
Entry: 8 kV
